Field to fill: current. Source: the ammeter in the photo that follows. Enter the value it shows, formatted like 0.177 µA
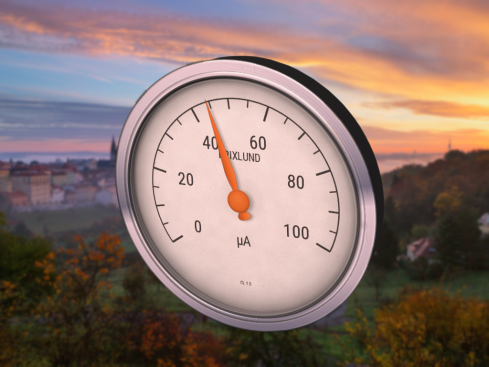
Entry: 45 µA
